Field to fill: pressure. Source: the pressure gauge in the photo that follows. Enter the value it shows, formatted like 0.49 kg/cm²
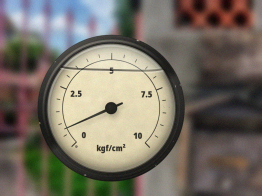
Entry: 0.75 kg/cm²
